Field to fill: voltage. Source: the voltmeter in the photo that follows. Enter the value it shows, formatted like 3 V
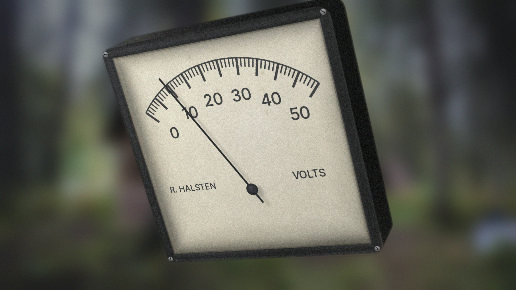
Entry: 10 V
